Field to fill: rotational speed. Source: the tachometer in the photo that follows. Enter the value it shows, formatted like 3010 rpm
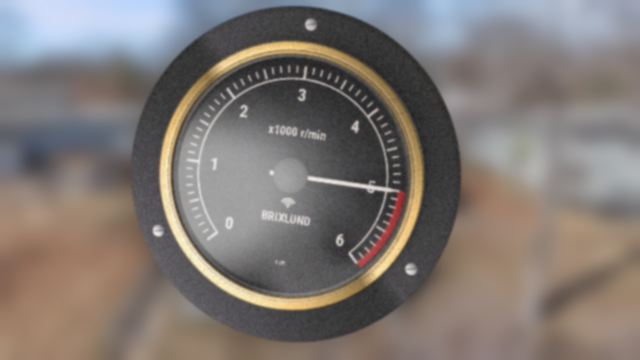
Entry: 5000 rpm
